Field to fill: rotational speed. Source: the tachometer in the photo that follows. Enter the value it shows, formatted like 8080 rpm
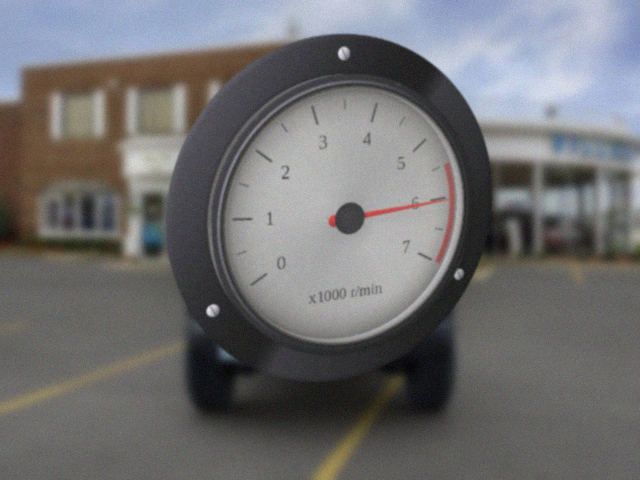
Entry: 6000 rpm
